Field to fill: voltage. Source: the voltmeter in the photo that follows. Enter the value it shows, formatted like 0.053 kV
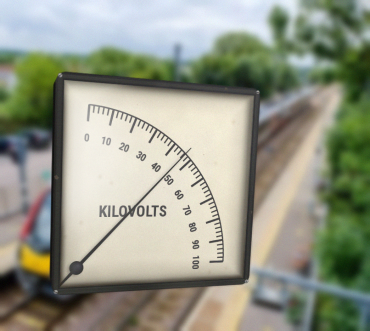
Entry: 46 kV
